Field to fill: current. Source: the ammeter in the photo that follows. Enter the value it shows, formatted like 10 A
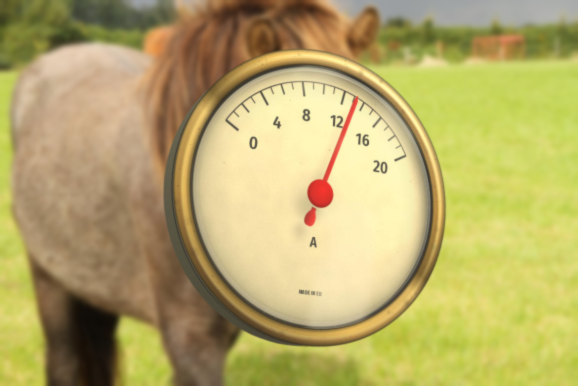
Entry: 13 A
